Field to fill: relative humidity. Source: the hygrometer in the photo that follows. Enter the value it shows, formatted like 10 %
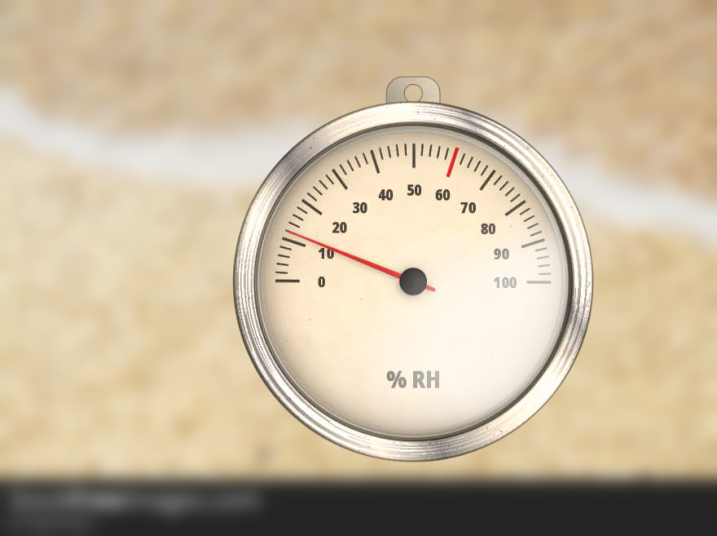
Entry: 12 %
